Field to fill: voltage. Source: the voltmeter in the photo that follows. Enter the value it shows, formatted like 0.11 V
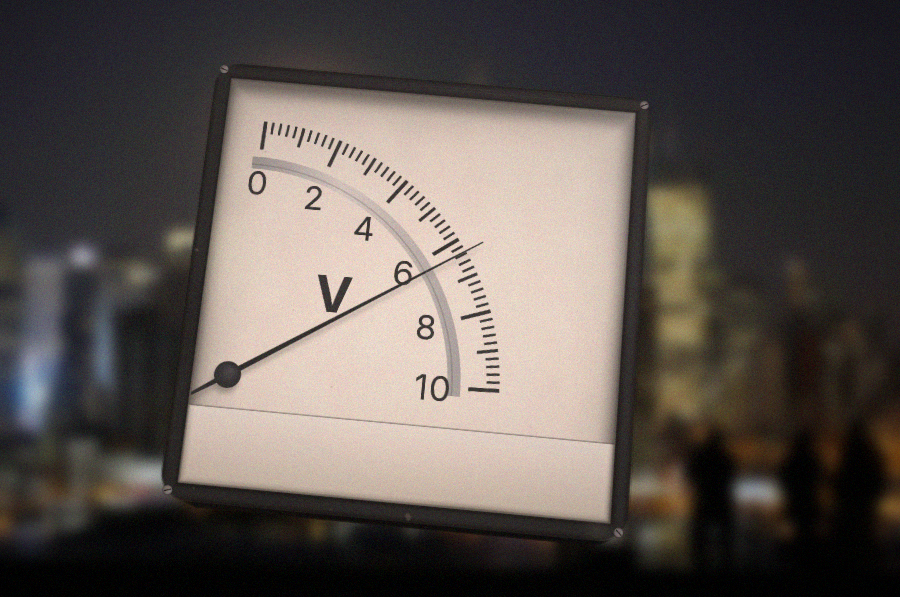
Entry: 6.4 V
